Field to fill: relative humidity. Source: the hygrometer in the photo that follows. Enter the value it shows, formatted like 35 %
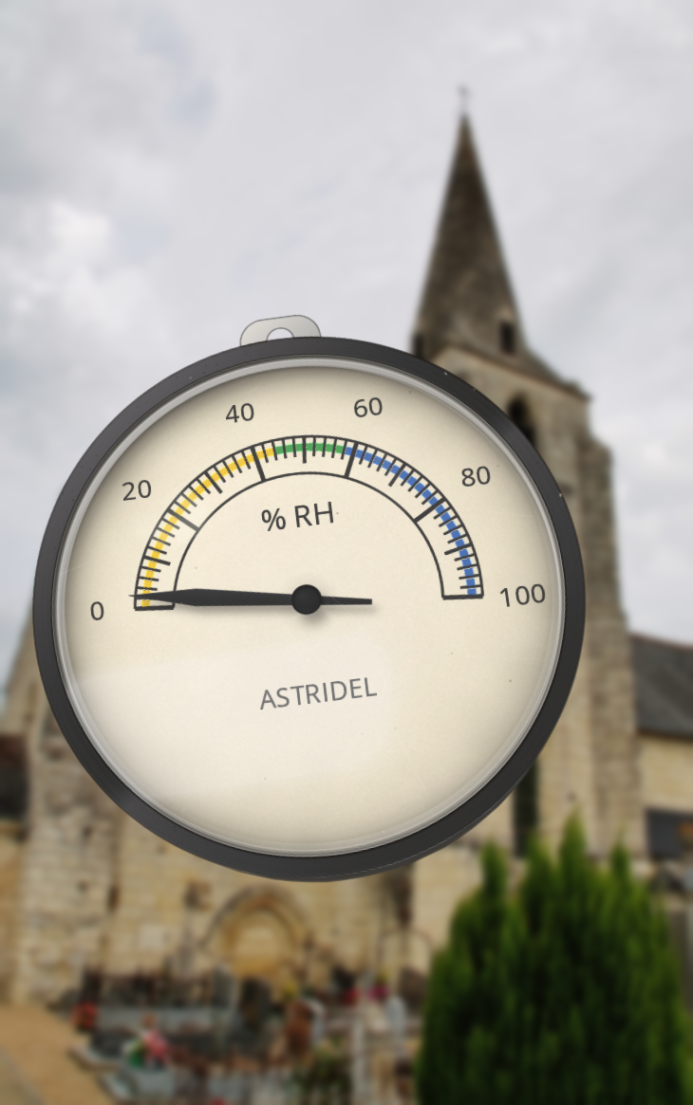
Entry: 2 %
